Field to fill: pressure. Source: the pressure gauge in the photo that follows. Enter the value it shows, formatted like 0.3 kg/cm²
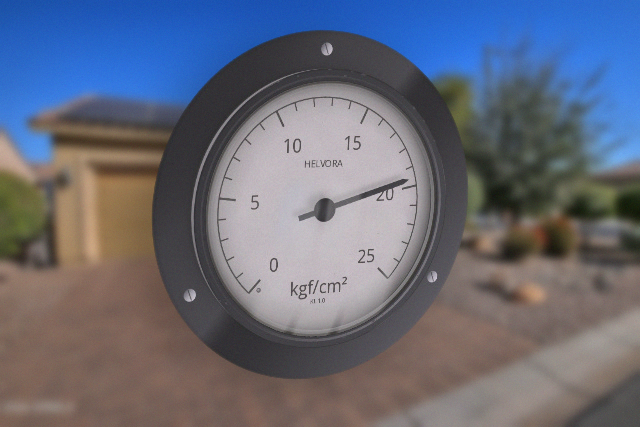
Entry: 19.5 kg/cm²
